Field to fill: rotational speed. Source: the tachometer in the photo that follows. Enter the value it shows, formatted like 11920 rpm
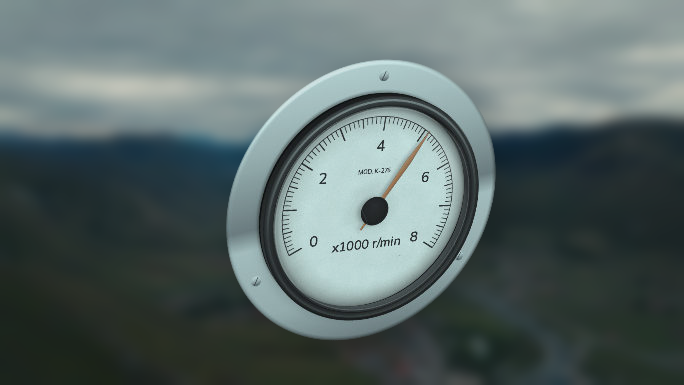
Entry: 5000 rpm
